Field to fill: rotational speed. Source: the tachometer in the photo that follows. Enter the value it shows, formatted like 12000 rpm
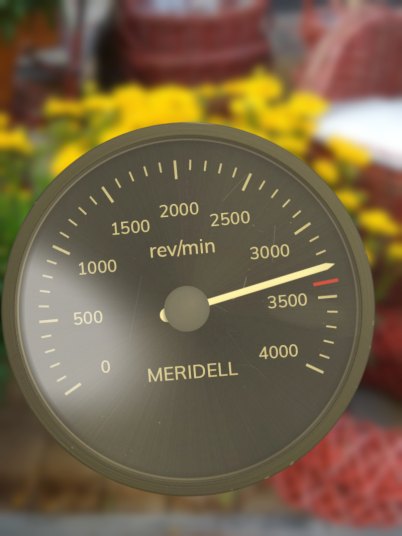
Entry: 3300 rpm
